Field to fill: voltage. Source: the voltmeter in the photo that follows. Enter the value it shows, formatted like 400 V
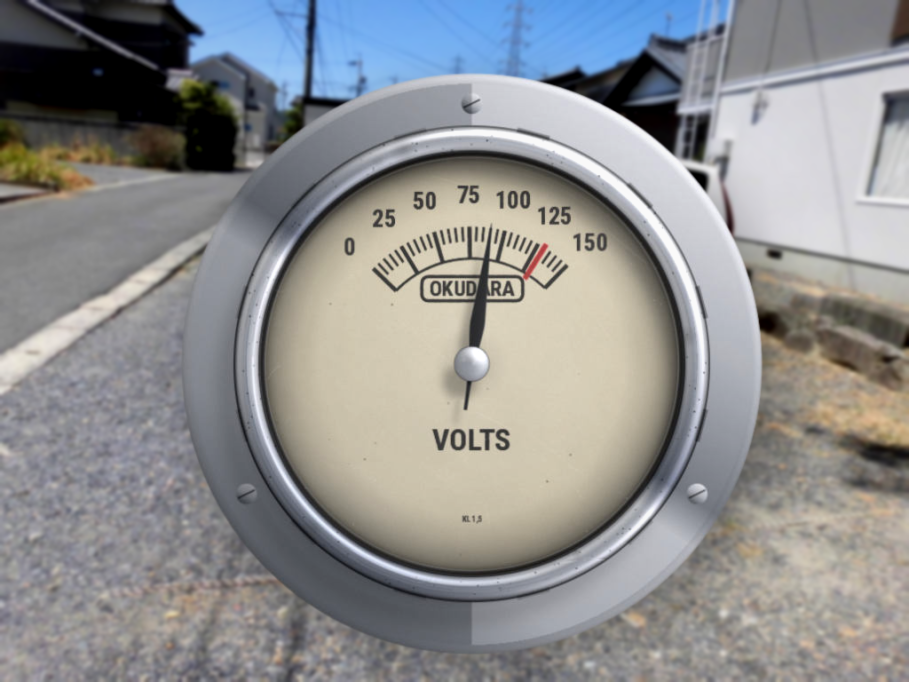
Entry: 90 V
